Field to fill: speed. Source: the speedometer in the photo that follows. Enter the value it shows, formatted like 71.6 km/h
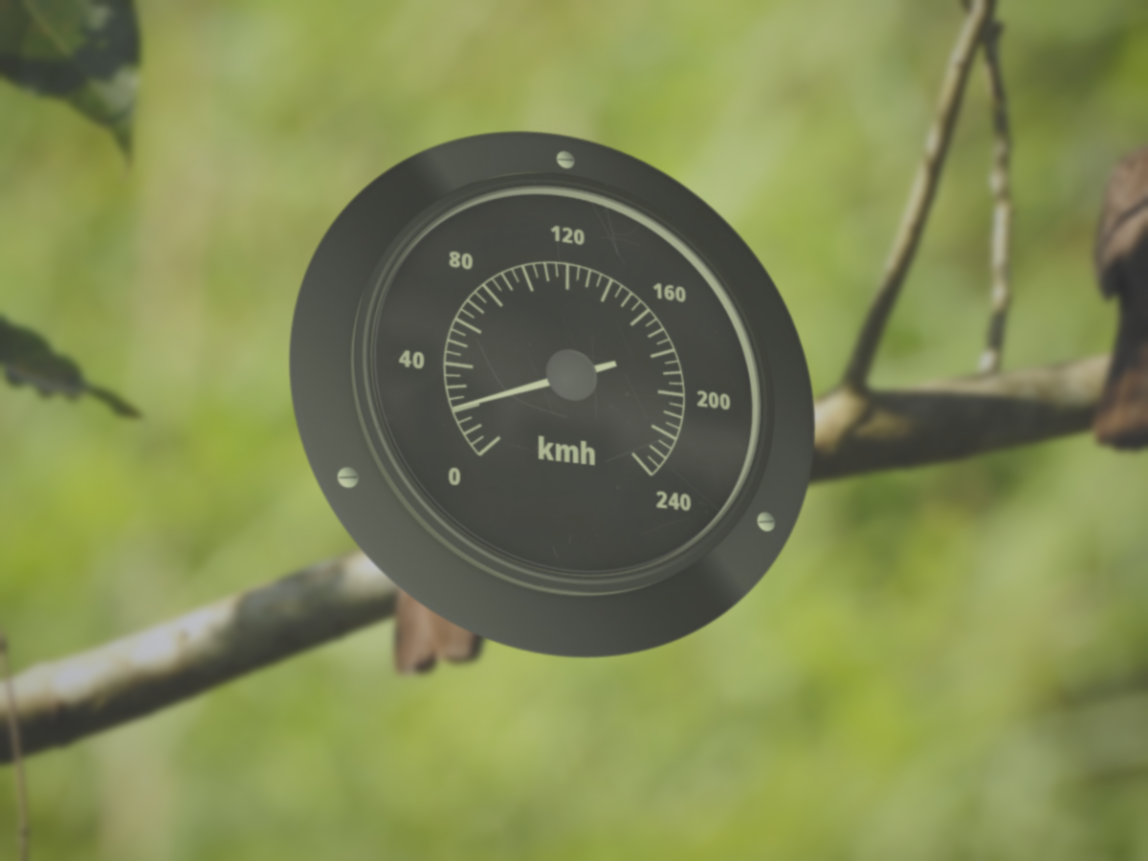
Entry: 20 km/h
